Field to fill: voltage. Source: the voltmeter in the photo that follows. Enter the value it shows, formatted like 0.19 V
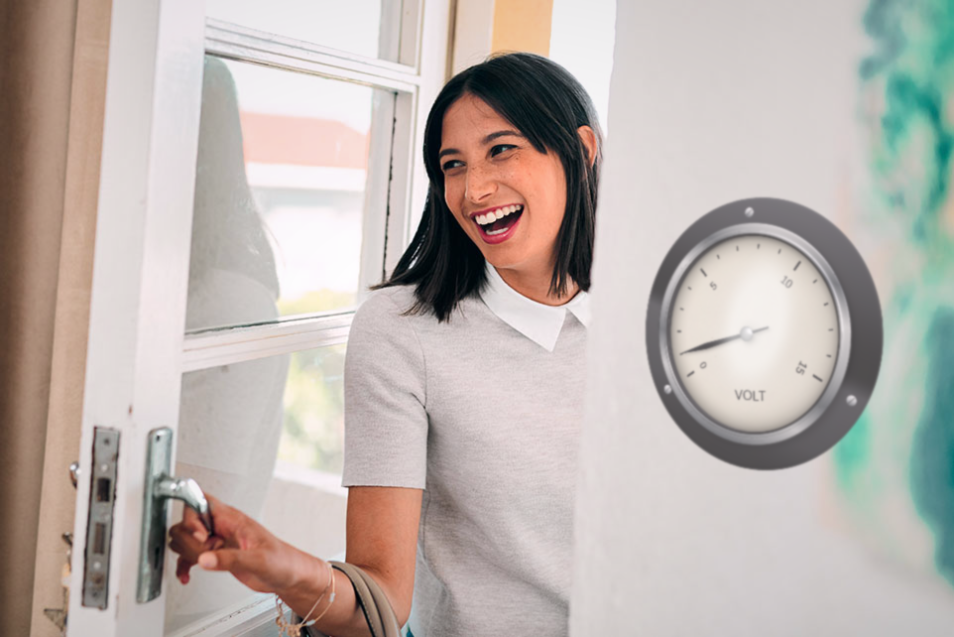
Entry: 1 V
